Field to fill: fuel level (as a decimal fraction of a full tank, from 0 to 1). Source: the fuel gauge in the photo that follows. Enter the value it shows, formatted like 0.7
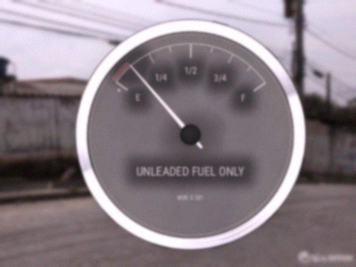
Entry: 0.125
